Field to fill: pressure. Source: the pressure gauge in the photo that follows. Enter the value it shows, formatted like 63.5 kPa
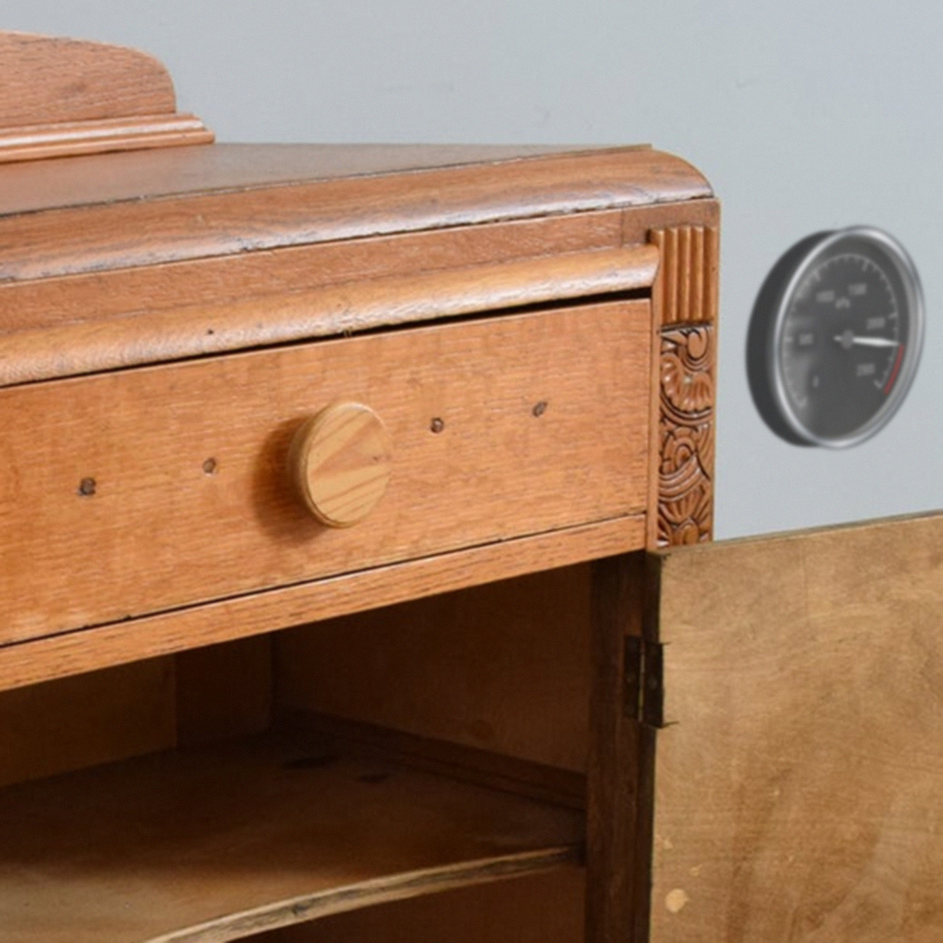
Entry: 2200 kPa
